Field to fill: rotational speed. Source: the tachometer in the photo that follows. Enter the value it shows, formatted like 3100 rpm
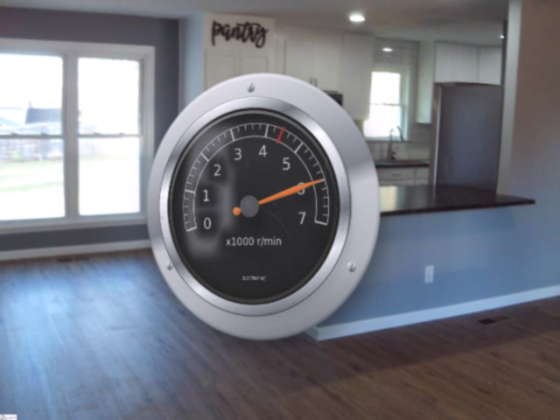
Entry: 6000 rpm
